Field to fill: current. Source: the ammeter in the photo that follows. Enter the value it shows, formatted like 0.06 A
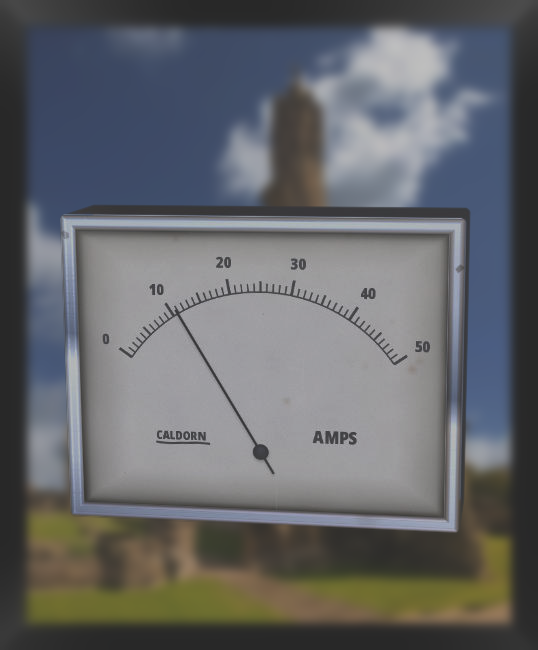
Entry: 11 A
